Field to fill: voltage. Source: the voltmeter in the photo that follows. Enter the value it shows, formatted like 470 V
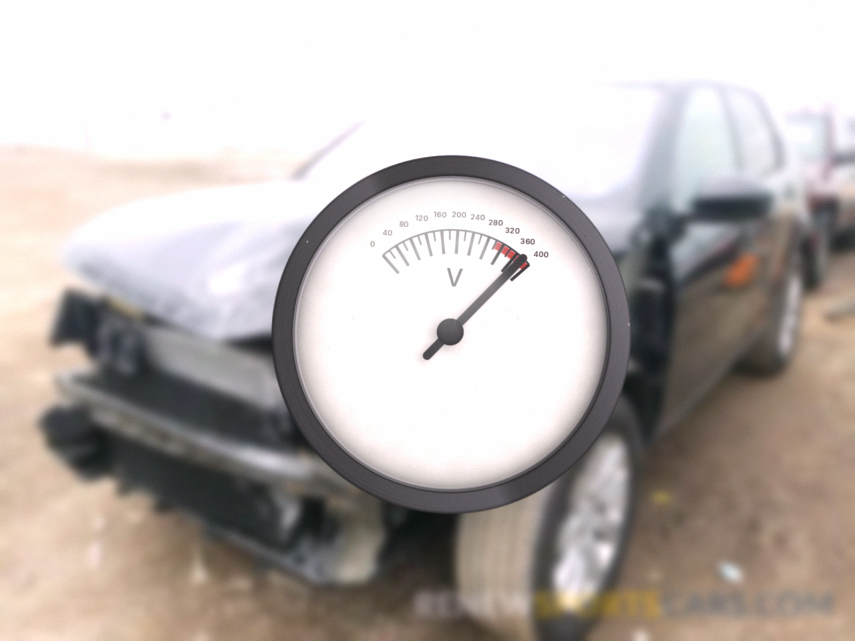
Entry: 380 V
